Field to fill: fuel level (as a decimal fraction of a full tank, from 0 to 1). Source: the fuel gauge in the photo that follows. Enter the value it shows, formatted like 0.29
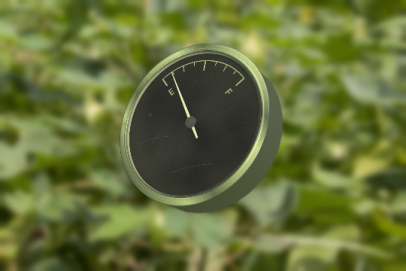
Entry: 0.125
